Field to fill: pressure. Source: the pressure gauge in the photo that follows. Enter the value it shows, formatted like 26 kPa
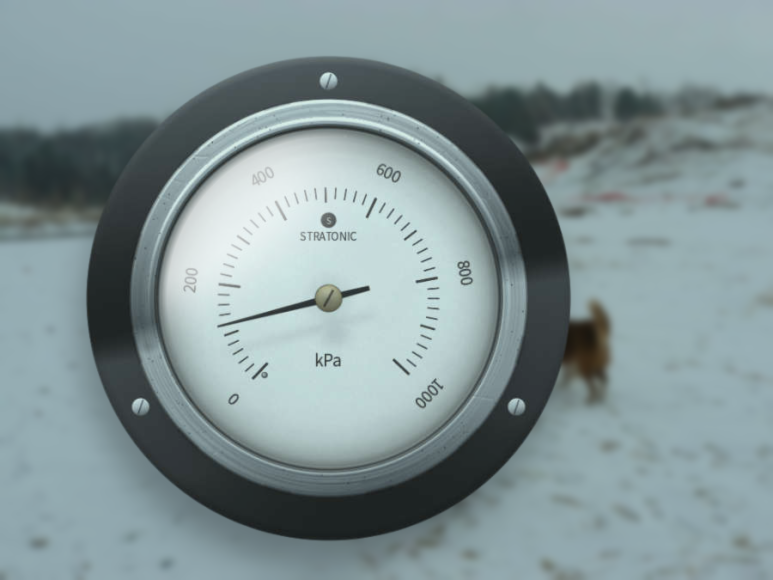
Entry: 120 kPa
